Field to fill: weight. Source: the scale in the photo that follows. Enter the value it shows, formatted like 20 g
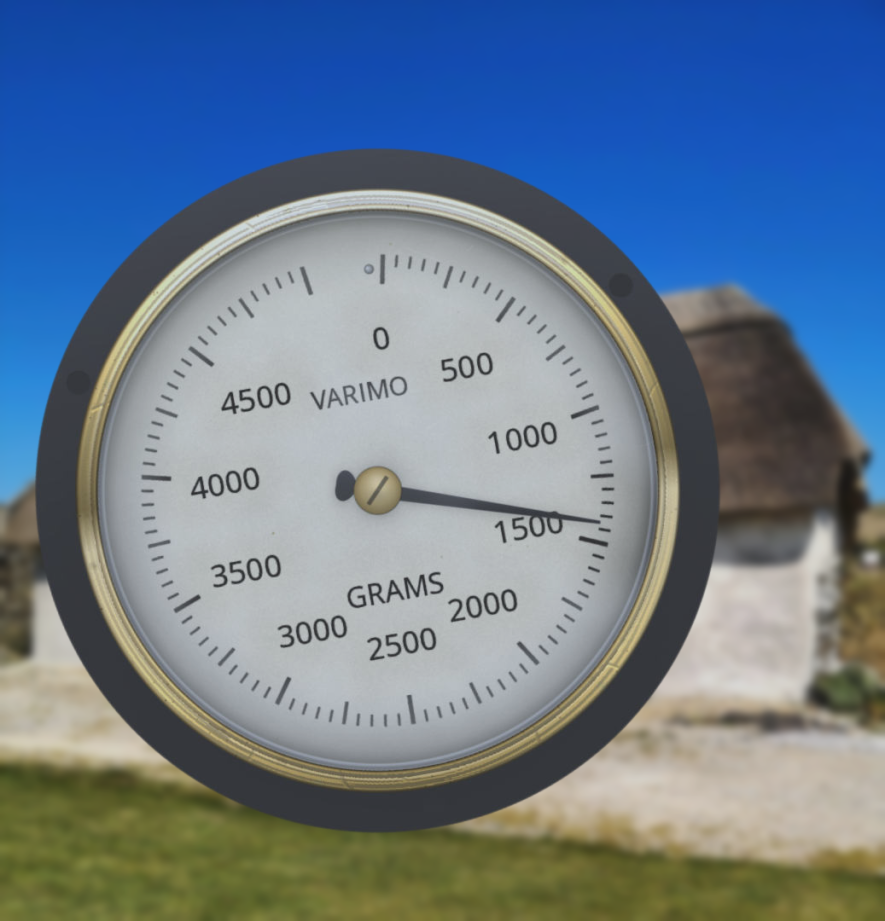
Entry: 1425 g
